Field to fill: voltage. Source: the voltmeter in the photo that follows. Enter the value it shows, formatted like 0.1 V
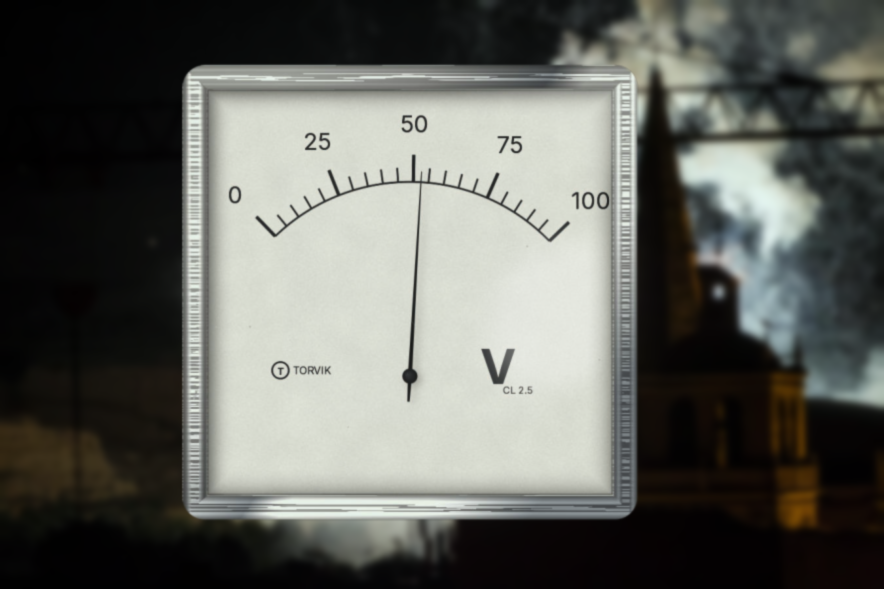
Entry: 52.5 V
